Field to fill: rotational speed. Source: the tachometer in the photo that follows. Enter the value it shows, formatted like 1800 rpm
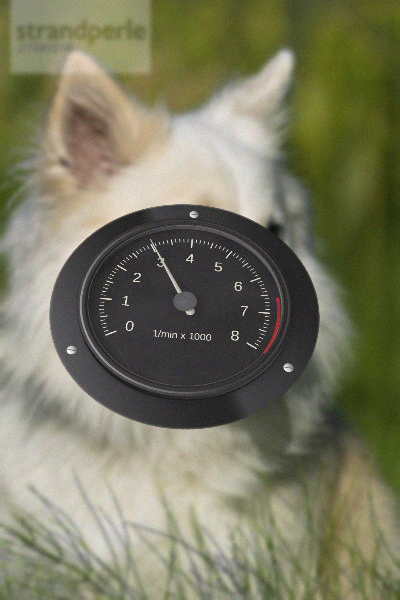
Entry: 3000 rpm
